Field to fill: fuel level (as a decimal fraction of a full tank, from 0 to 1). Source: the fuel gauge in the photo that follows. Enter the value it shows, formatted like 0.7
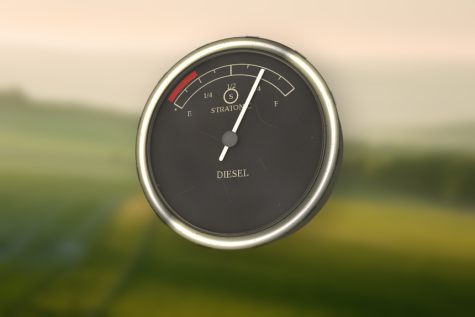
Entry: 0.75
